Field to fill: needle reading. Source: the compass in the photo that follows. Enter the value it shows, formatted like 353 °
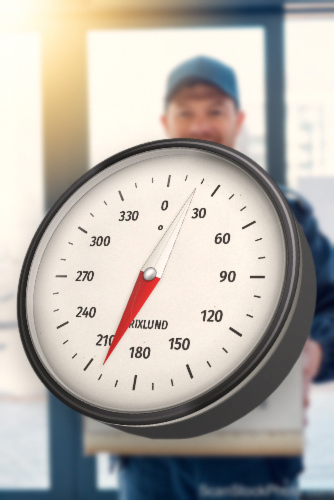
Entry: 200 °
